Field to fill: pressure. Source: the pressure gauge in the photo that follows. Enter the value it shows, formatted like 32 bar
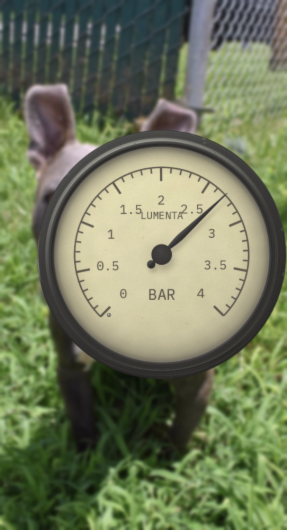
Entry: 2.7 bar
